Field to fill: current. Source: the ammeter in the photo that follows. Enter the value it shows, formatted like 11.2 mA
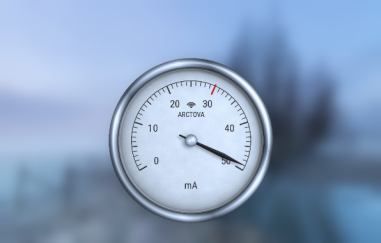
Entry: 49 mA
